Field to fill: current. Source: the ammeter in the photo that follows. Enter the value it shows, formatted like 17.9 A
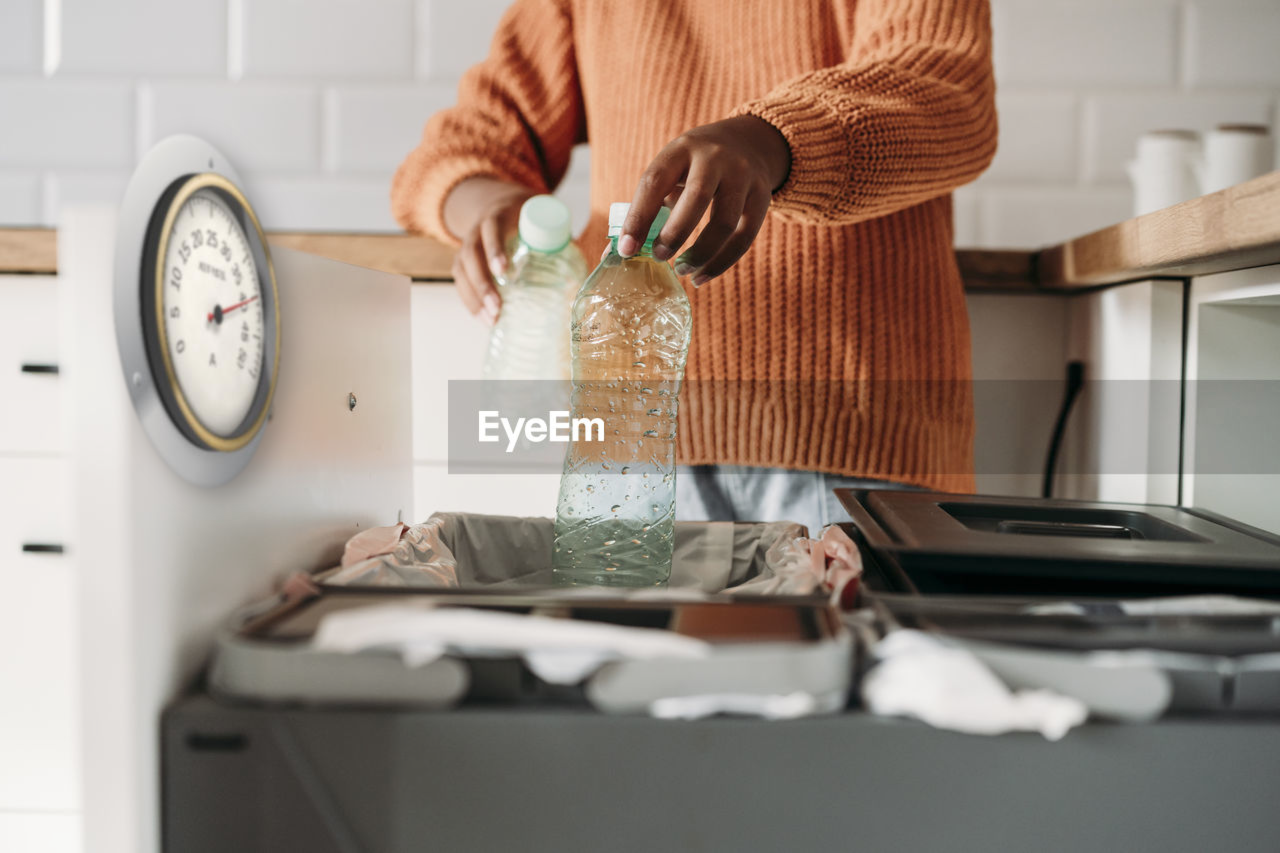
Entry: 40 A
